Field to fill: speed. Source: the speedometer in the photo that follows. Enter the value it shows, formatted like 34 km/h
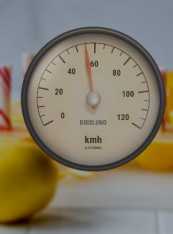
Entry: 55 km/h
